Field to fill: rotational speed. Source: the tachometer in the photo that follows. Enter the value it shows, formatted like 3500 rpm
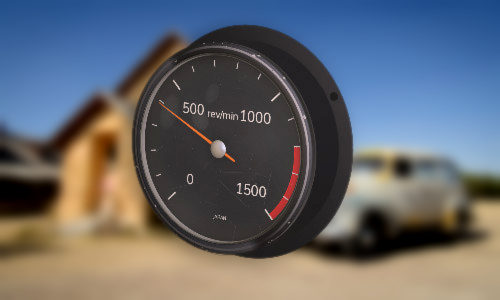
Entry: 400 rpm
